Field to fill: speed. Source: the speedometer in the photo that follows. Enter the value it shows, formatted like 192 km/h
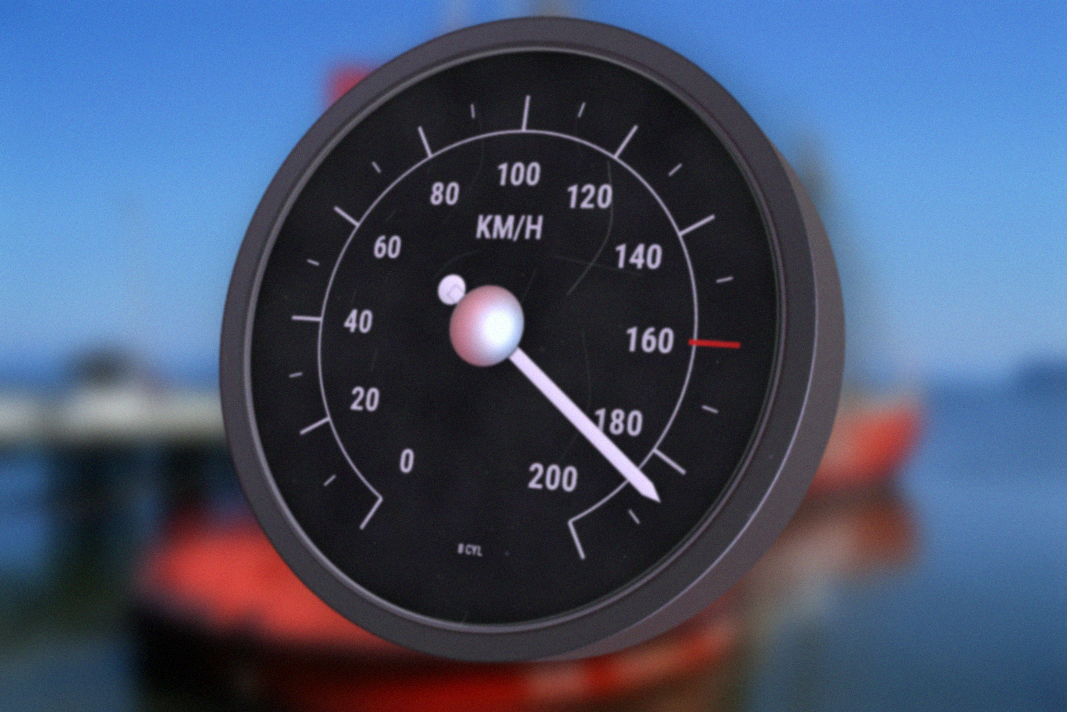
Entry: 185 km/h
